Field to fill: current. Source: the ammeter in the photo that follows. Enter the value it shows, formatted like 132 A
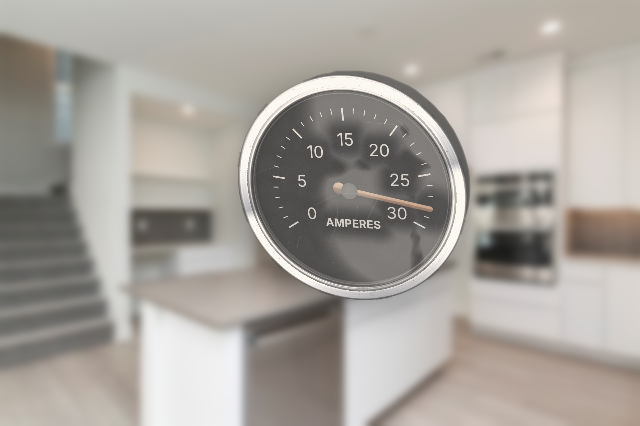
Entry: 28 A
